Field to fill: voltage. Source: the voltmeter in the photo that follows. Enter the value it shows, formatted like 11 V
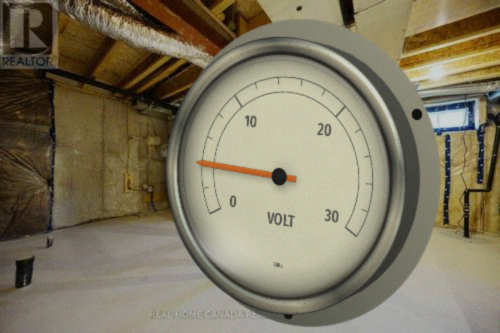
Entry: 4 V
